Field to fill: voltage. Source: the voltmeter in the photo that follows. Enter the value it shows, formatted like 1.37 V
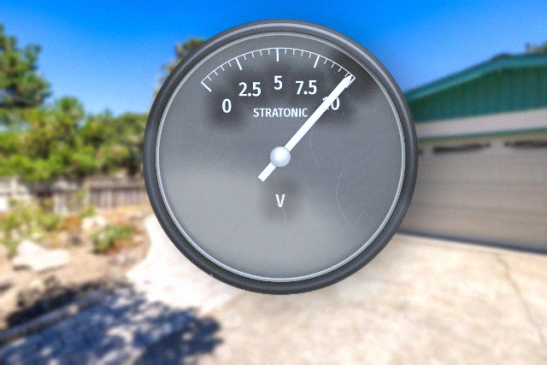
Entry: 9.75 V
